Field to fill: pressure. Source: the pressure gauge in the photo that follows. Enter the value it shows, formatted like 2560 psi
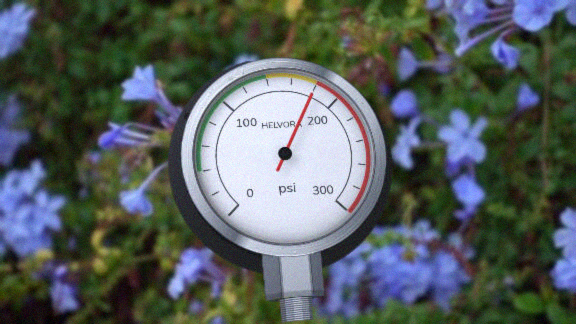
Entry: 180 psi
